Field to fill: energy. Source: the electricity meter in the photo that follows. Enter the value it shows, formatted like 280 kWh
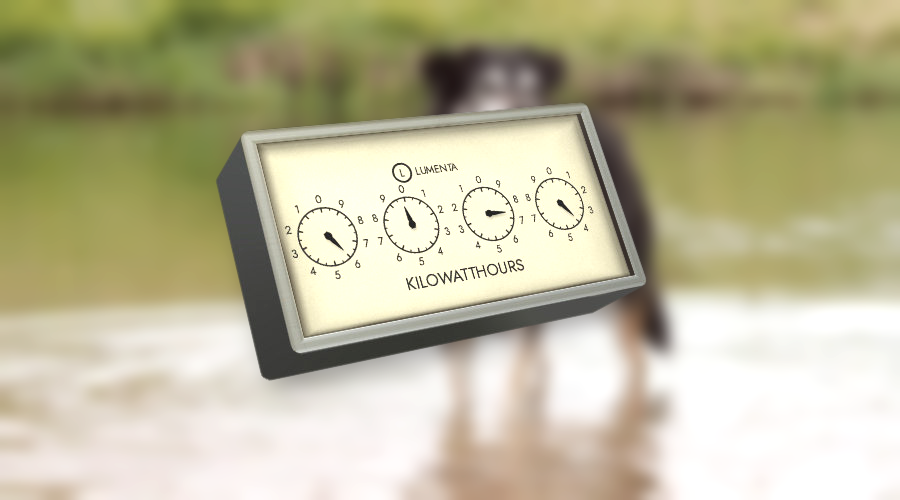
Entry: 5974 kWh
